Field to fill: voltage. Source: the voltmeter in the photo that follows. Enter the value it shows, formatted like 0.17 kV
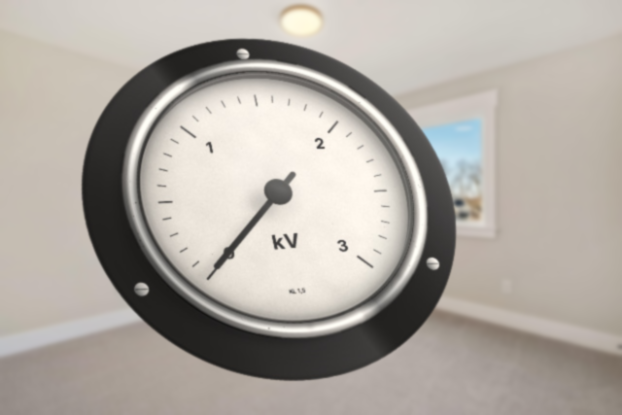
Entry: 0 kV
